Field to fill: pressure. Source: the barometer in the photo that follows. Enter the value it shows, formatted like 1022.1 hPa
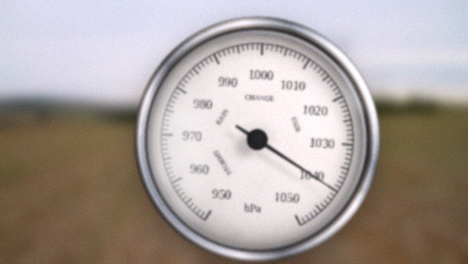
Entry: 1040 hPa
